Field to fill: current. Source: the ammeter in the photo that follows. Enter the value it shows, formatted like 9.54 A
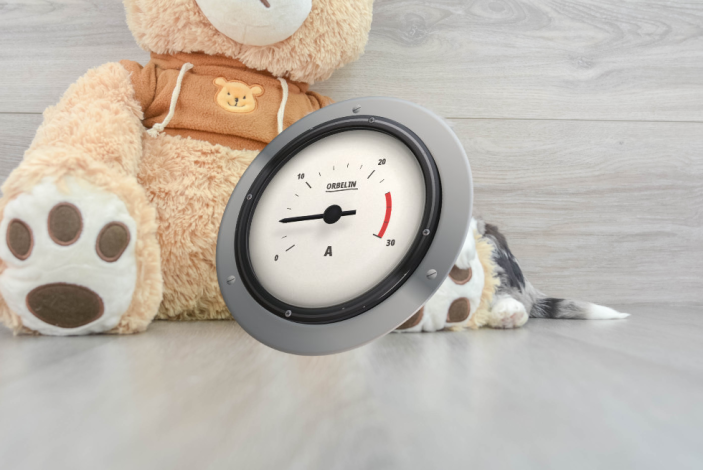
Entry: 4 A
